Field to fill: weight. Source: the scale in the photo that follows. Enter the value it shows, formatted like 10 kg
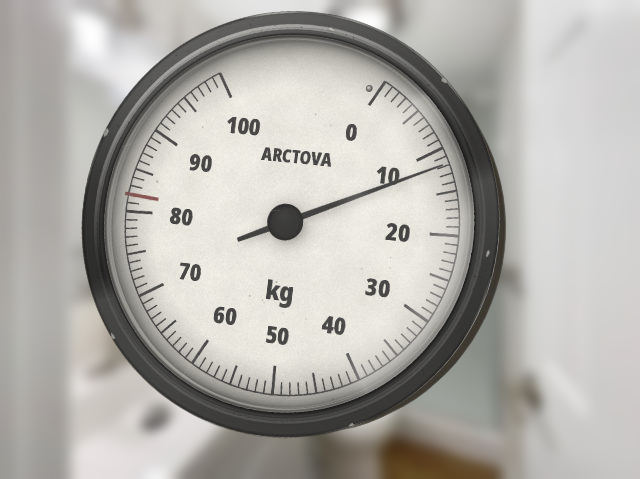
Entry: 12 kg
